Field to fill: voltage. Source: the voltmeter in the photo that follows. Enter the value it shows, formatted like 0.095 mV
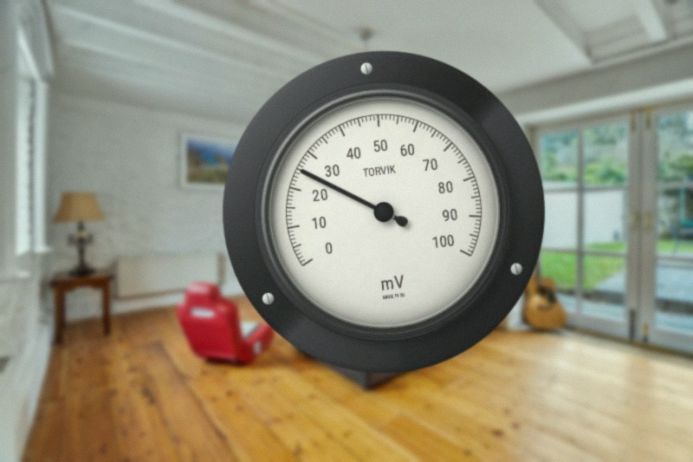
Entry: 25 mV
